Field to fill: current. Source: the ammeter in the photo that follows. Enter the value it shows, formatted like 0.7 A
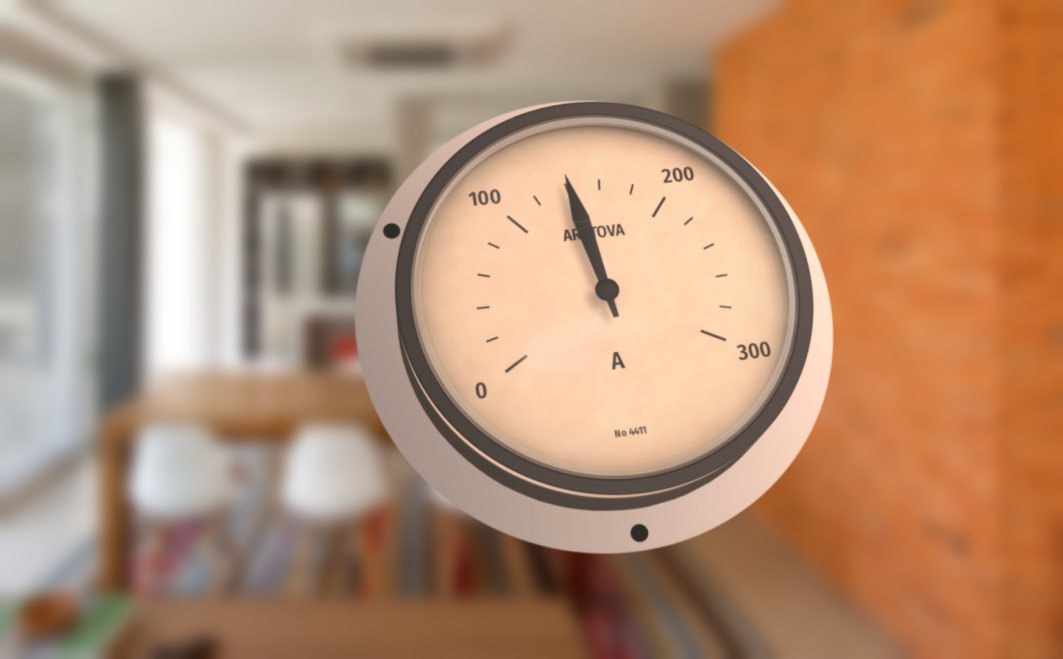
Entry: 140 A
